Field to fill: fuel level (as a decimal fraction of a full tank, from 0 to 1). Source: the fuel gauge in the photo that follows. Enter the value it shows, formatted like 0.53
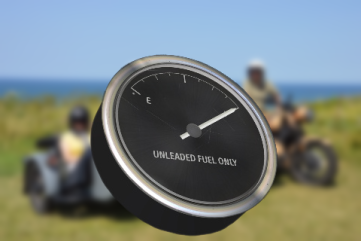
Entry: 1
